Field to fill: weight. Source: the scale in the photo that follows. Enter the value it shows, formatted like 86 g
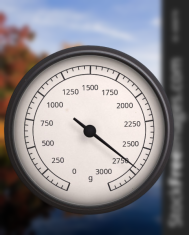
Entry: 2700 g
